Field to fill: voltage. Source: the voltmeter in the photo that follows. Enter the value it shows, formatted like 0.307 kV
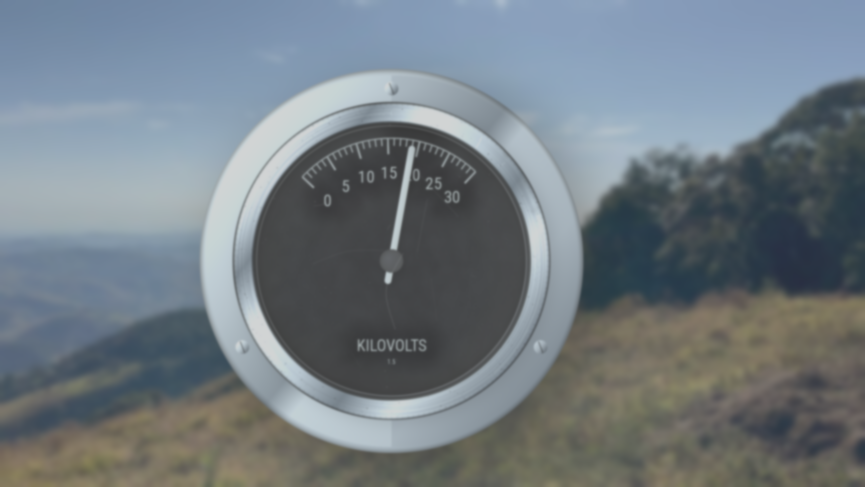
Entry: 19 kV
